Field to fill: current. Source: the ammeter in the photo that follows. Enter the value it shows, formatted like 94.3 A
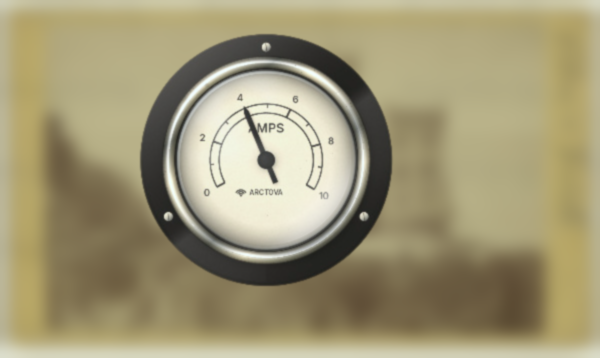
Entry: 4 A
